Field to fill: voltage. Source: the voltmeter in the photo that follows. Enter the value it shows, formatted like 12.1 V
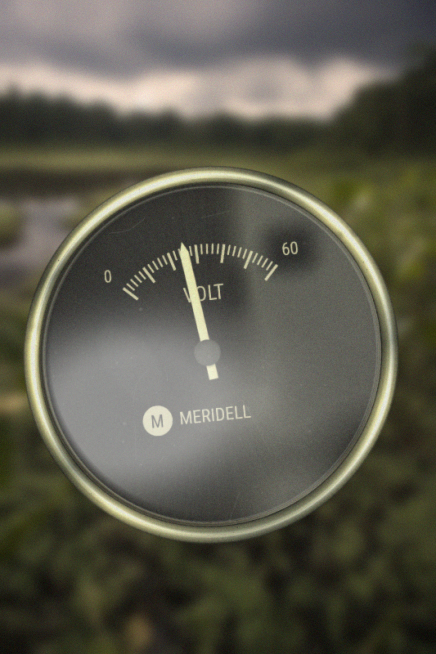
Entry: 26 V
